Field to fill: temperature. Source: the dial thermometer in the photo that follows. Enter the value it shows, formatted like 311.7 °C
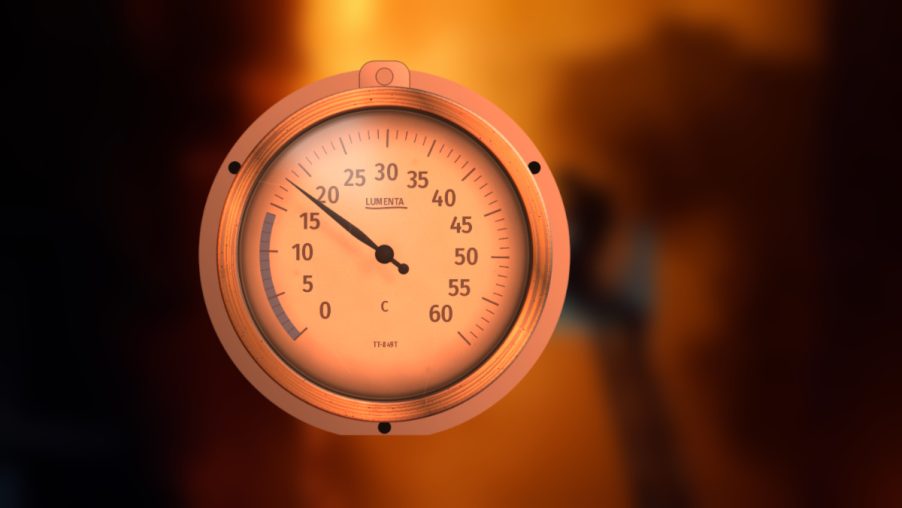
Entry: 18 °C
